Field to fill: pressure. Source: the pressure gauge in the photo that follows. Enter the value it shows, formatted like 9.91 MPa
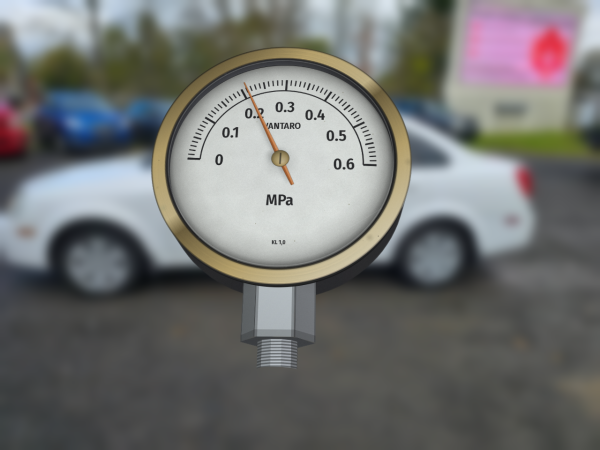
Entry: 0.21 MPa
